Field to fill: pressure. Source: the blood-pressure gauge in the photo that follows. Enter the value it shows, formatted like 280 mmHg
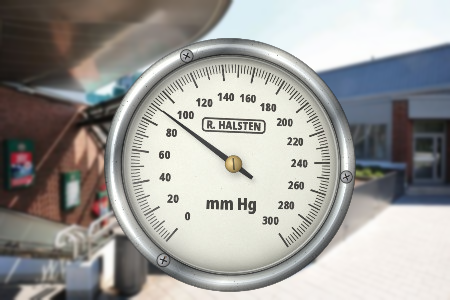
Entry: 90 mmHg
